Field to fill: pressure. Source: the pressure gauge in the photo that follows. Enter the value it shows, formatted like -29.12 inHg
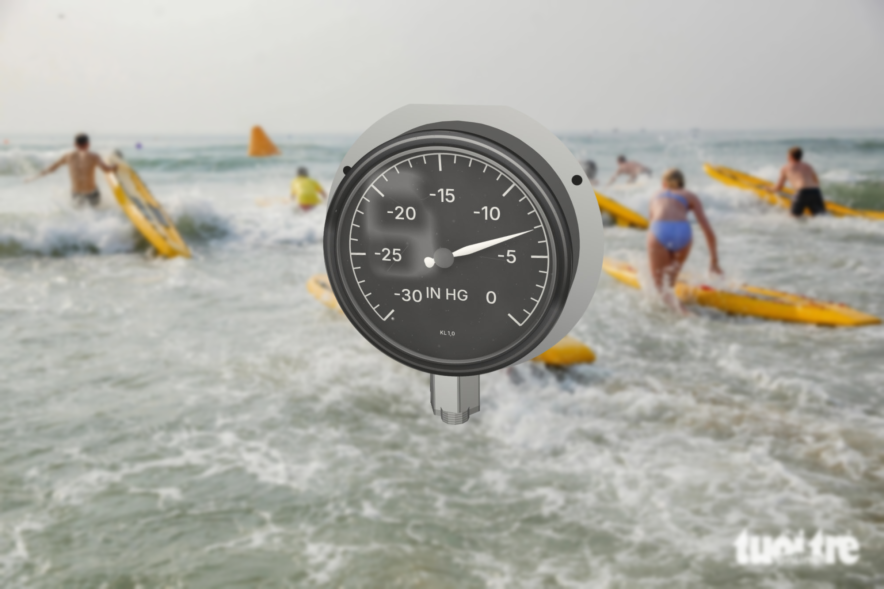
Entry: -7 inHg
